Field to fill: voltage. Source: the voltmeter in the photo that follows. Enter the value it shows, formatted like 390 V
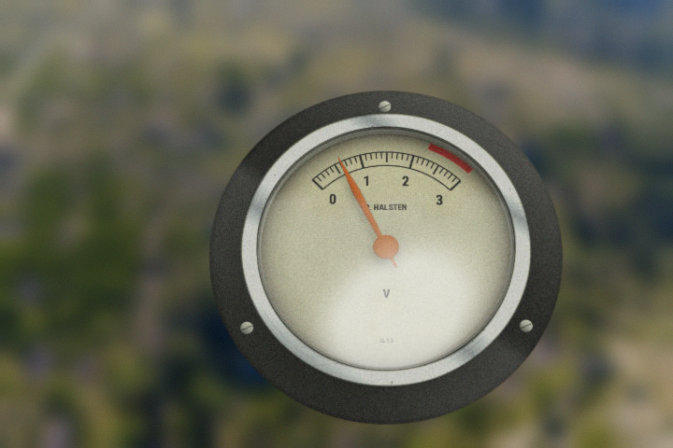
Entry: 0.6 V
